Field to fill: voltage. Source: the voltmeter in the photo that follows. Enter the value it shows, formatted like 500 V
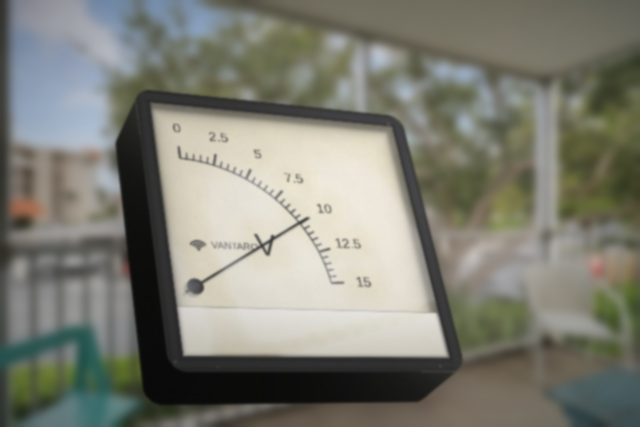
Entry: 10 V
